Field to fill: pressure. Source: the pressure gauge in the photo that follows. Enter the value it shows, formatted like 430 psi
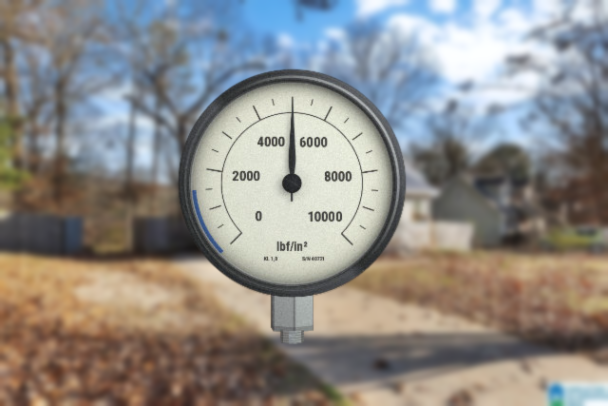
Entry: 5000 psi
